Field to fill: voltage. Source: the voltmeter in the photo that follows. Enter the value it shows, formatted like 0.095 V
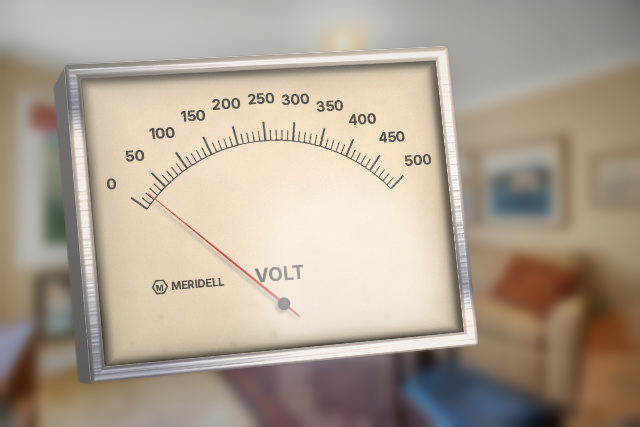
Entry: 20 V
